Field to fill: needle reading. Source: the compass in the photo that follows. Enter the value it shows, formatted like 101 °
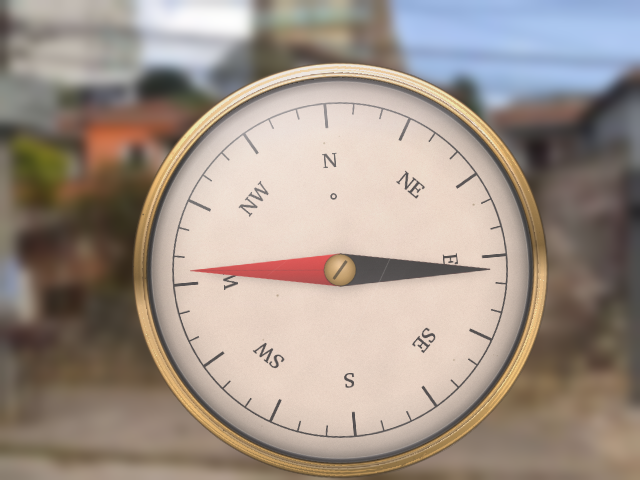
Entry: 275 °
